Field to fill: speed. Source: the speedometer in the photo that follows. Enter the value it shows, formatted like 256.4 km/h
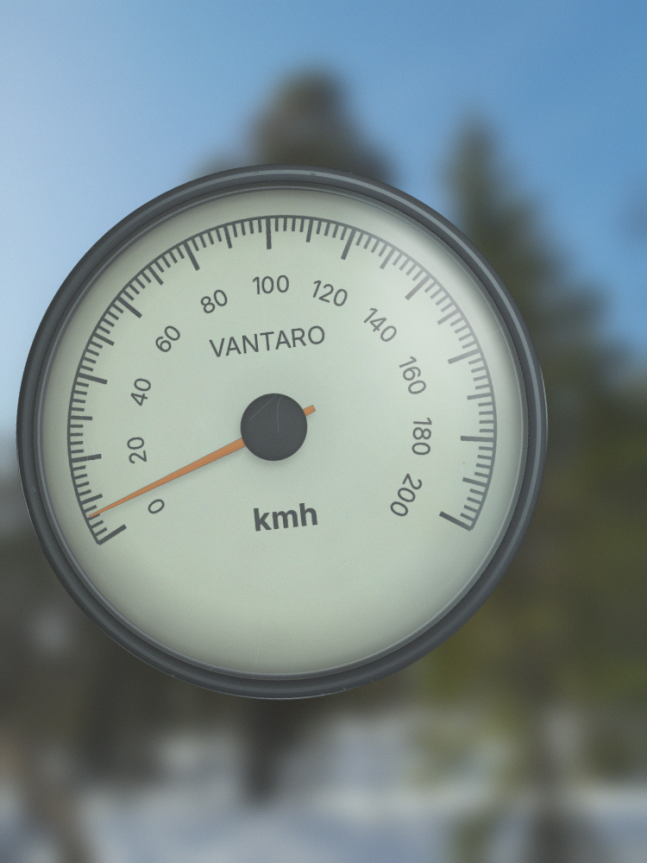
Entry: 6 km/h
